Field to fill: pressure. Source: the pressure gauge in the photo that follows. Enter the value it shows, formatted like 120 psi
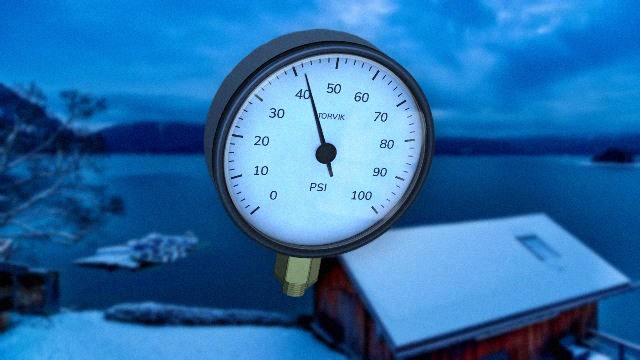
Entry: 42 psi
